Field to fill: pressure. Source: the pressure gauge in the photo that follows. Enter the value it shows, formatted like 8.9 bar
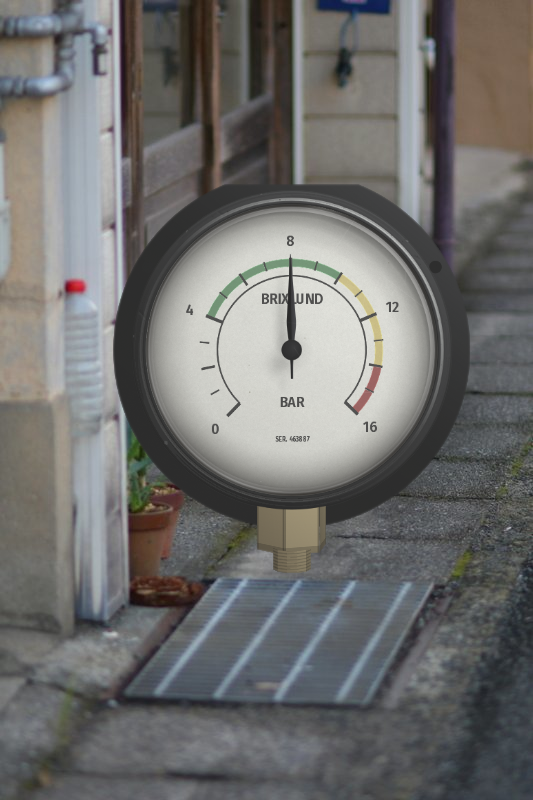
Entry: 8 bar
